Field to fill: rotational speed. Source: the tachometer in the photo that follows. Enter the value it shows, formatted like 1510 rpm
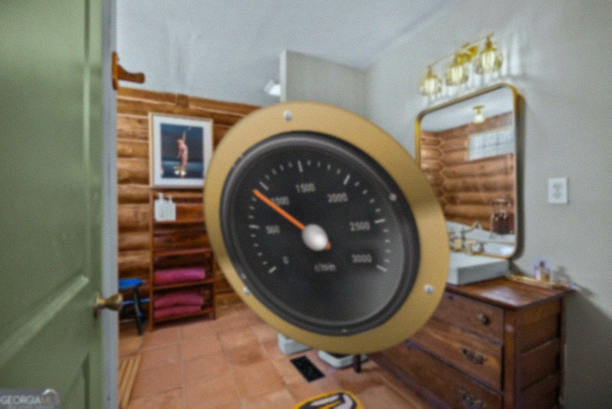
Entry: 900 rpm
